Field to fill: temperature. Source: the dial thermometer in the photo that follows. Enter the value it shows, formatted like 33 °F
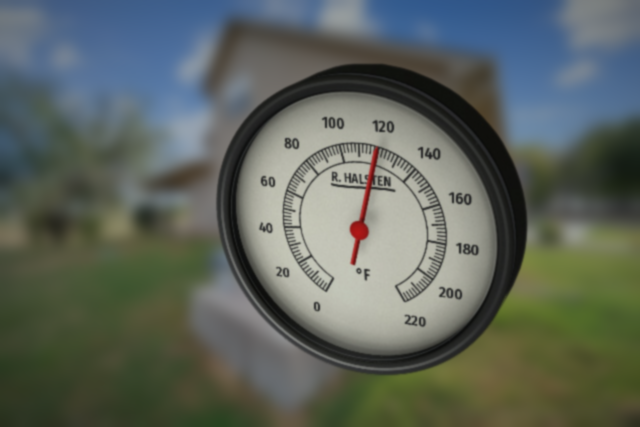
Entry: 120 °F
